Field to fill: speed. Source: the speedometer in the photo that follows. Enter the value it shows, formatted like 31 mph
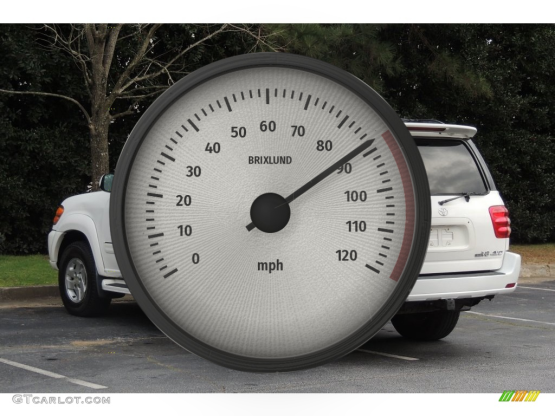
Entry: 88 mph
